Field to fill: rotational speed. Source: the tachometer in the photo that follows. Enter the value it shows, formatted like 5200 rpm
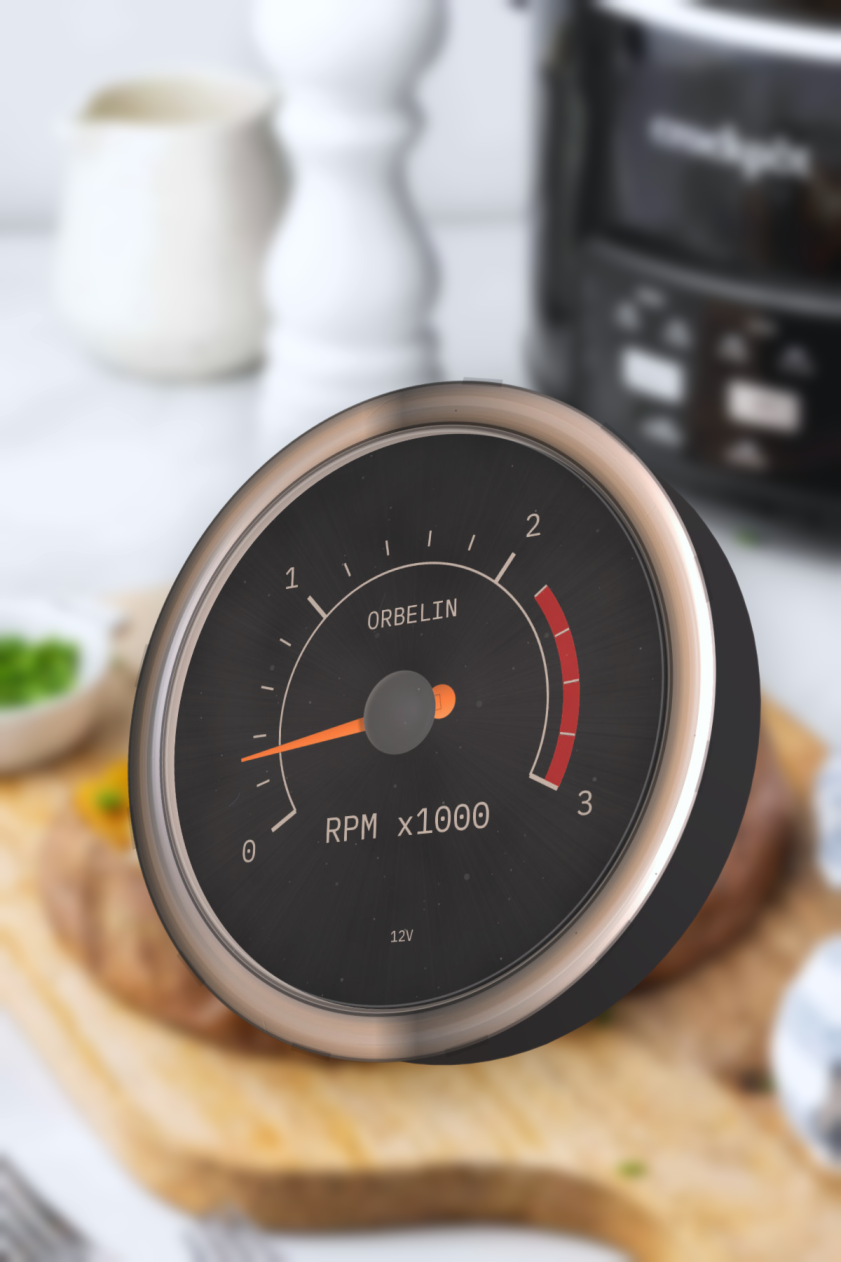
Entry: 300 rpm
